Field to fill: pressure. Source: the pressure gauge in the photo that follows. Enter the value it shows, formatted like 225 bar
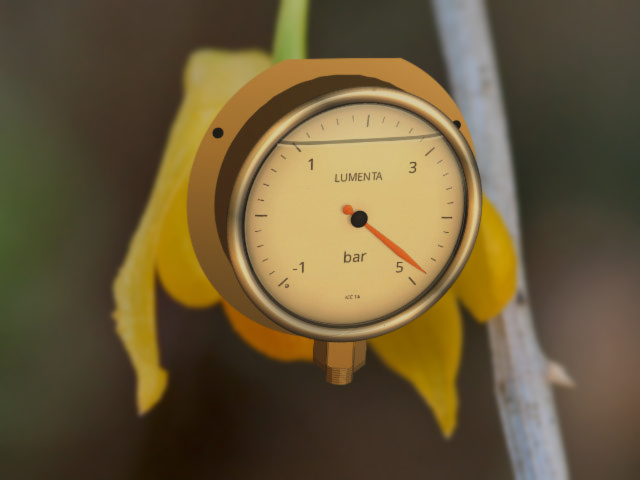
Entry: 4.8 bar
